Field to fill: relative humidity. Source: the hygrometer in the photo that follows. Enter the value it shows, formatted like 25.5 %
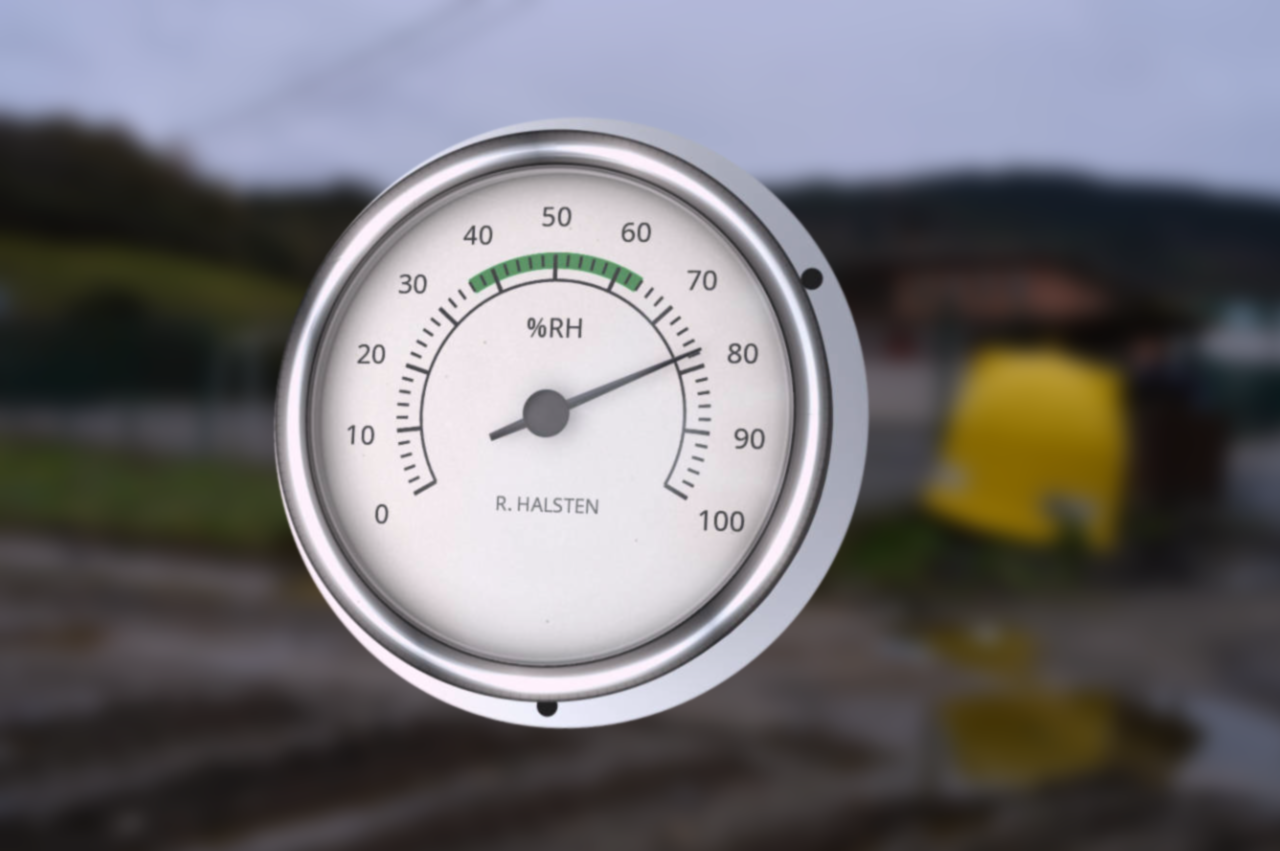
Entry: 78 %
